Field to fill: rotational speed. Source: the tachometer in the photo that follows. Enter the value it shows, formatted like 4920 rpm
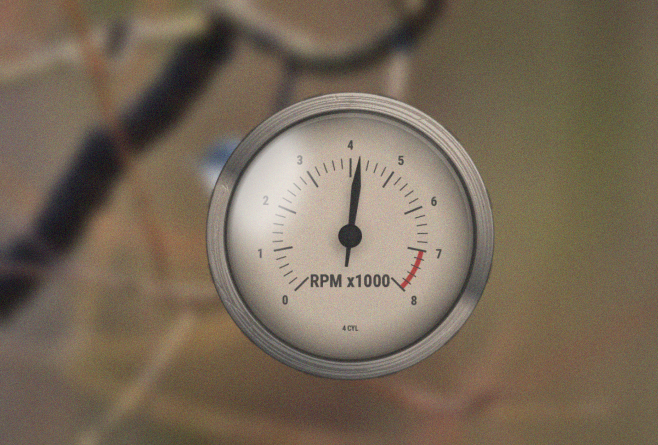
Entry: 4200 rpm
